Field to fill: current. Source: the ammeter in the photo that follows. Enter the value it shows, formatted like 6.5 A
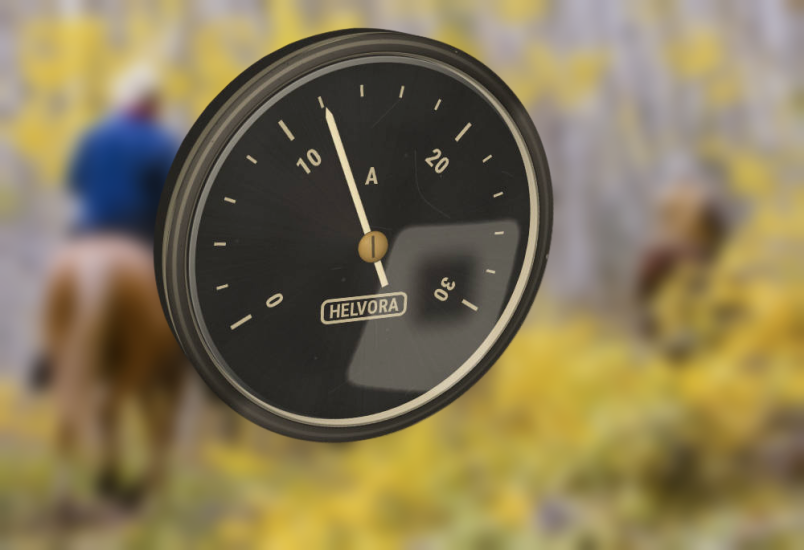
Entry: 12 A
